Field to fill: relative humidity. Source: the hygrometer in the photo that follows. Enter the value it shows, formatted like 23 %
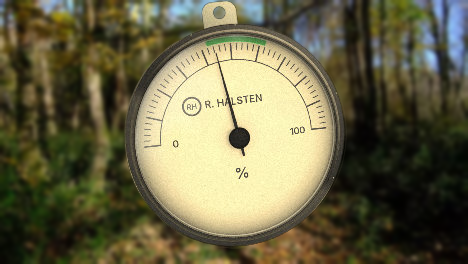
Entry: 44 %
